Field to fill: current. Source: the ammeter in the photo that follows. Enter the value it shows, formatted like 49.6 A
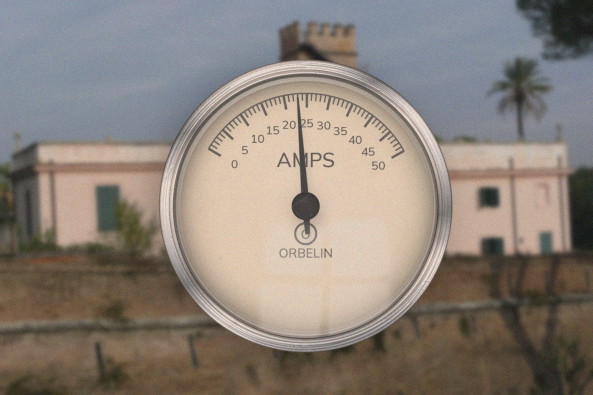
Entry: 23 A
